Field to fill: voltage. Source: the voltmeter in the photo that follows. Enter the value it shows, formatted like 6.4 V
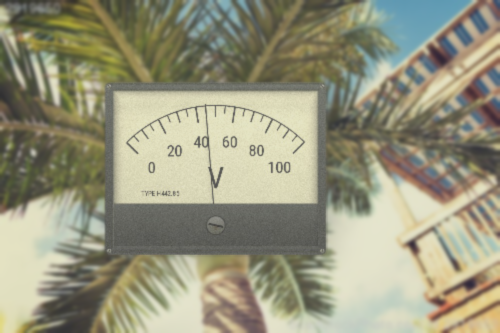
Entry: 45 V
